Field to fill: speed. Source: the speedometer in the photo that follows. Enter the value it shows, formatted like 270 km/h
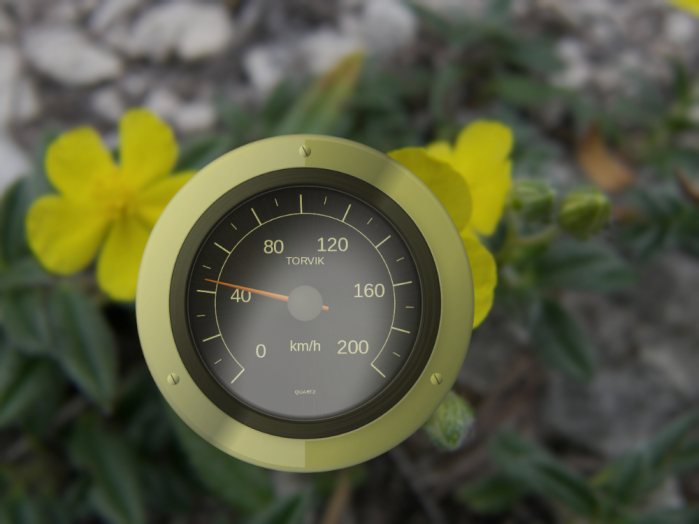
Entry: 45 km/h
